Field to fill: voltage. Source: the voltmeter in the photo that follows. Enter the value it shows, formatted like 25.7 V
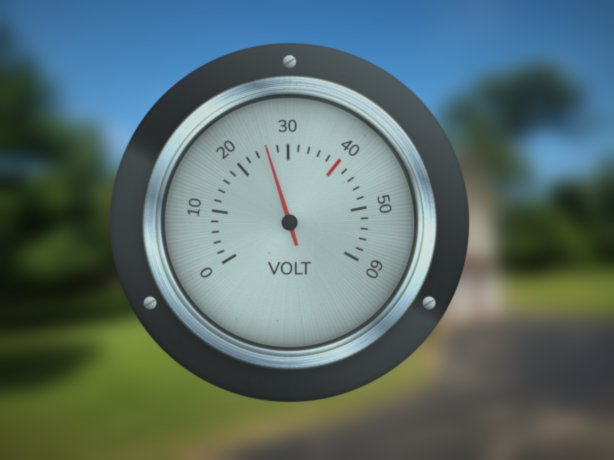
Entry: 26 V
